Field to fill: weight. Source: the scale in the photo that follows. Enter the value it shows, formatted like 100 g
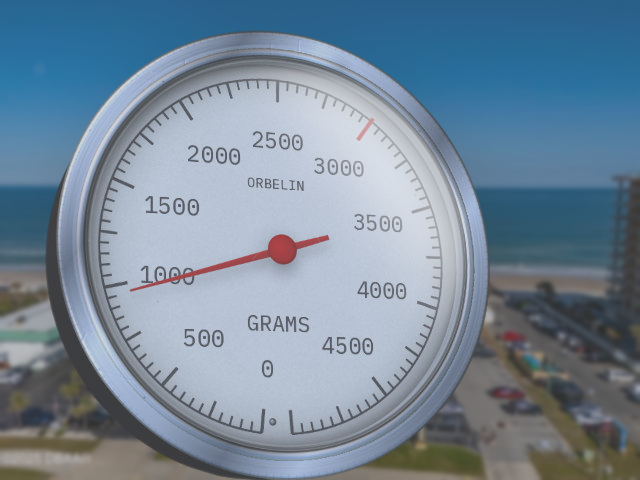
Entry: 950 g
